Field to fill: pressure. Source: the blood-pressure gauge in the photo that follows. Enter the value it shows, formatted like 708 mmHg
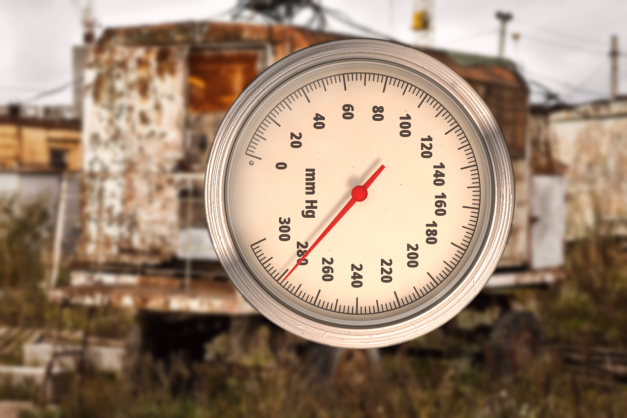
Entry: 278 mmHg
